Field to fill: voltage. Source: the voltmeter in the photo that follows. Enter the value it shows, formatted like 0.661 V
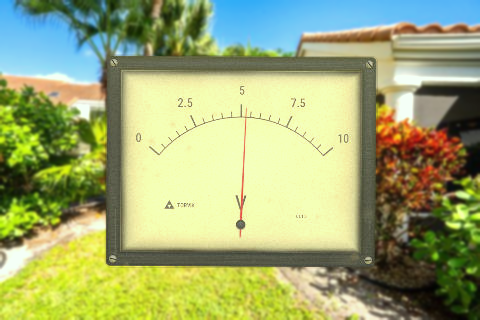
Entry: 5.25 V
